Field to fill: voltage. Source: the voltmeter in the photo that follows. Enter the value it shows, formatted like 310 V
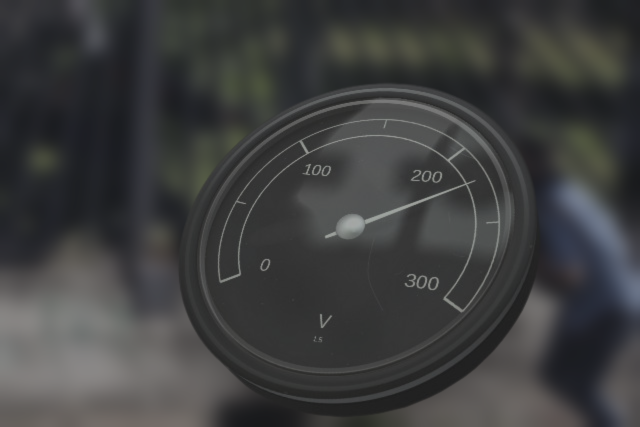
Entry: 225 V
